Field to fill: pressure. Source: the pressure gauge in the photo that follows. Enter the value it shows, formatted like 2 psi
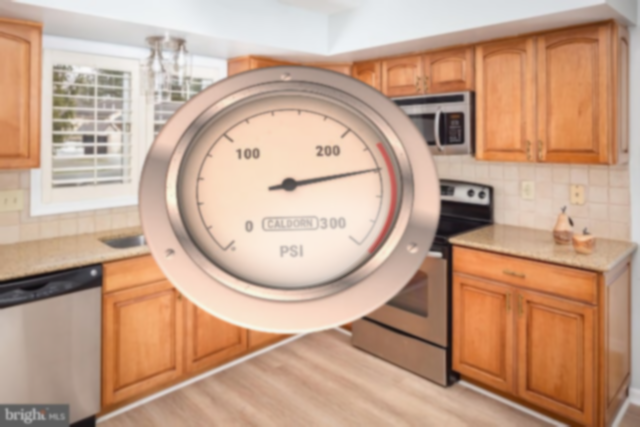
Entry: 240 psi
